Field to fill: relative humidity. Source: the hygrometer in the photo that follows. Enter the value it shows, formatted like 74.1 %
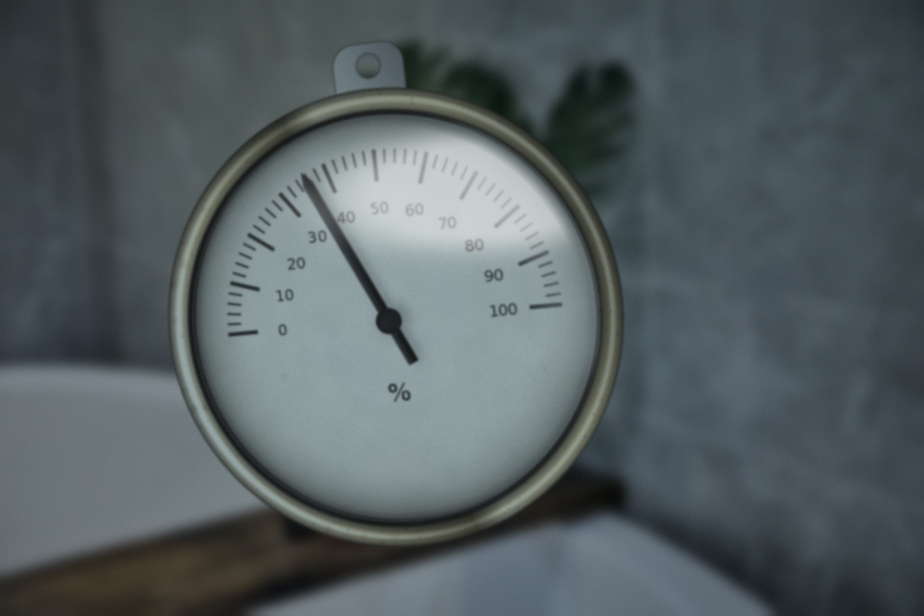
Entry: 36 %
